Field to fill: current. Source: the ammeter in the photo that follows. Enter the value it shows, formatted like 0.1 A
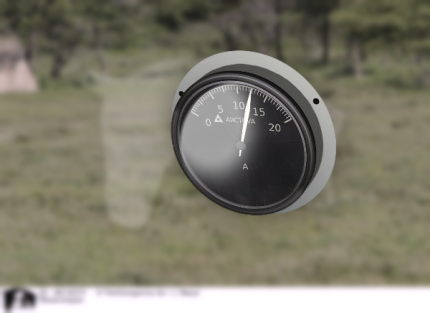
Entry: 12.5 A
